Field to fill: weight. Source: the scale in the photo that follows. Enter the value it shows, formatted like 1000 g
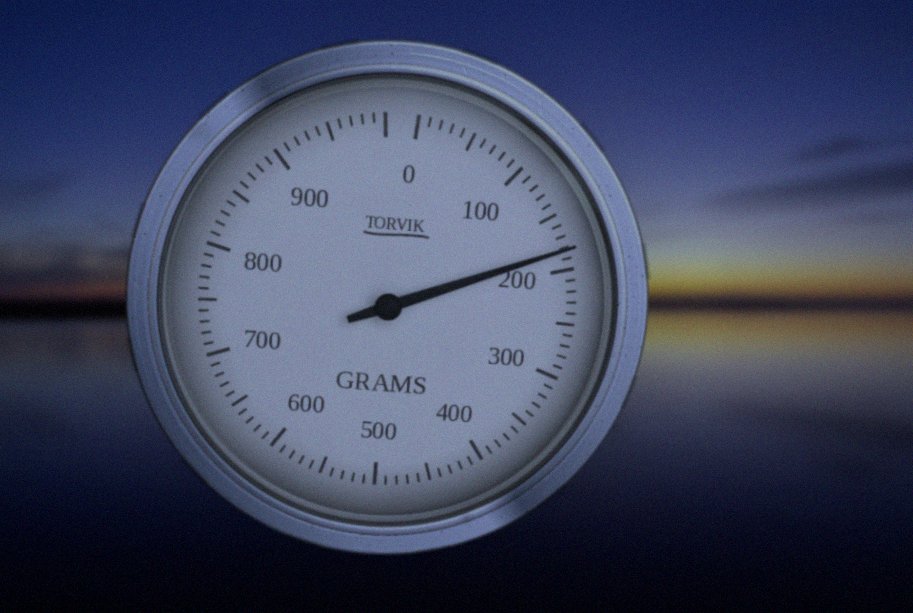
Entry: 180 g
